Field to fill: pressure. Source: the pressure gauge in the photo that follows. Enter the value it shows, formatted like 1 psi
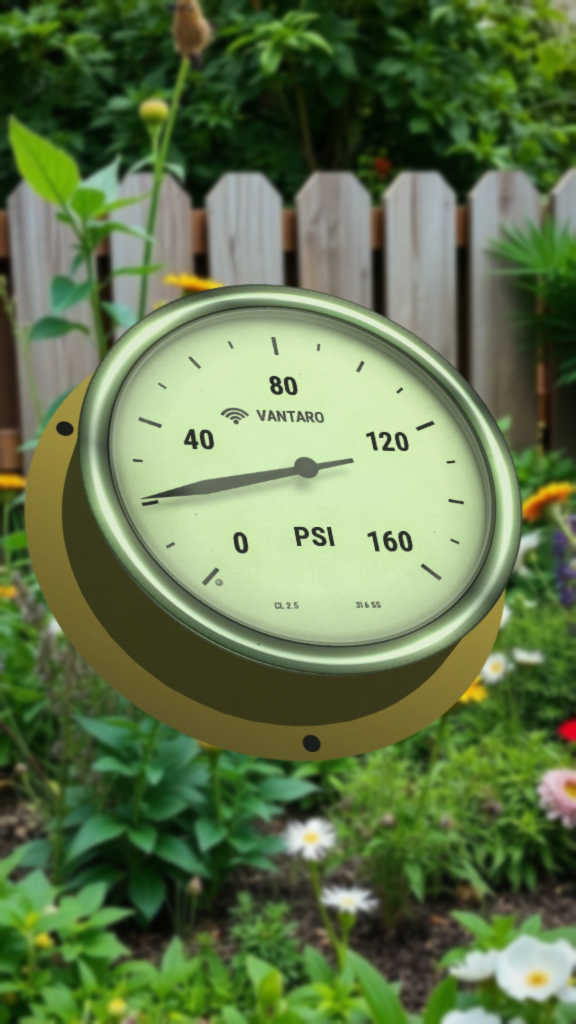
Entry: 20 psi
